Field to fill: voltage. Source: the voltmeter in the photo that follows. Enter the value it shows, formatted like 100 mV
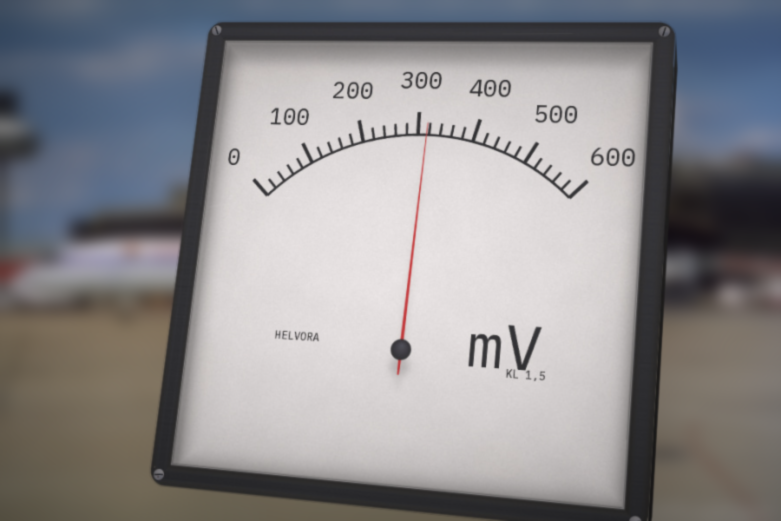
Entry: 320 mV
